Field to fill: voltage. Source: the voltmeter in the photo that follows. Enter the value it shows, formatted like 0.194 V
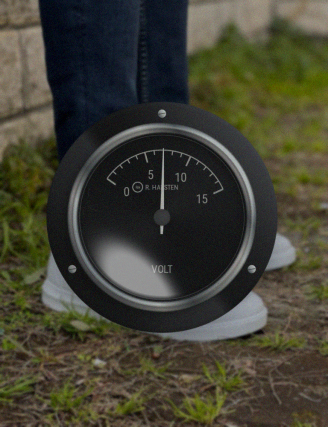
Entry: 7 V
